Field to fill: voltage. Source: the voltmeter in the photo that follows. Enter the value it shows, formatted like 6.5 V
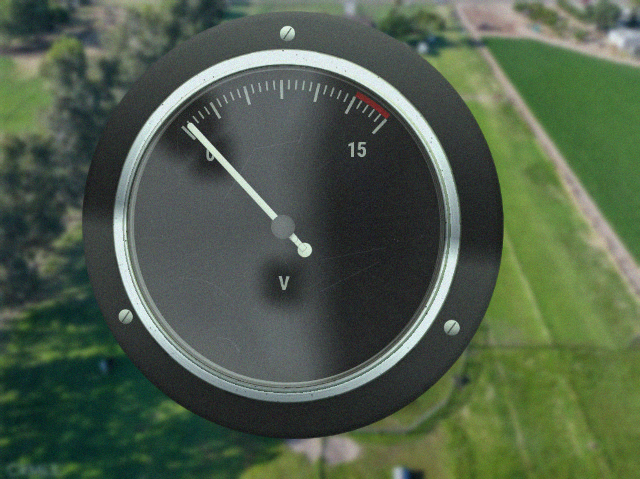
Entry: 0.5 V
